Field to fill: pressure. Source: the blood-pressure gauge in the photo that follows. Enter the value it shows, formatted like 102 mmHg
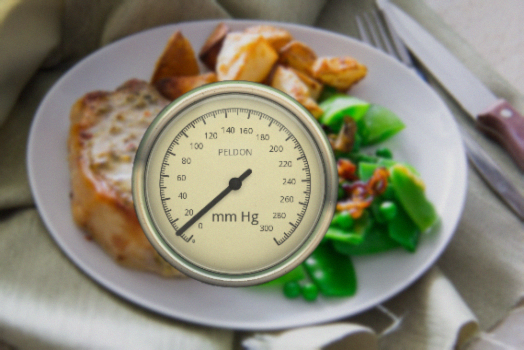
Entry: 10 mmHg
